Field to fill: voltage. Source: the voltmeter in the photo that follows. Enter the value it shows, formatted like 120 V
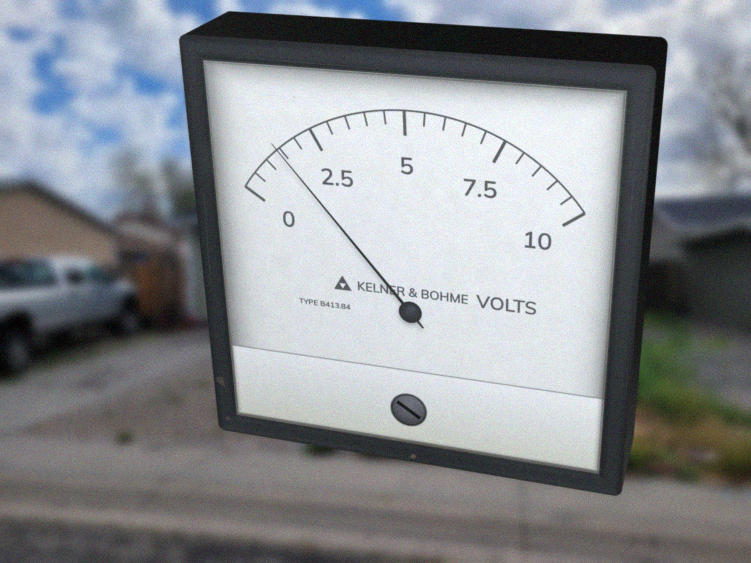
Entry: 1.5 V
